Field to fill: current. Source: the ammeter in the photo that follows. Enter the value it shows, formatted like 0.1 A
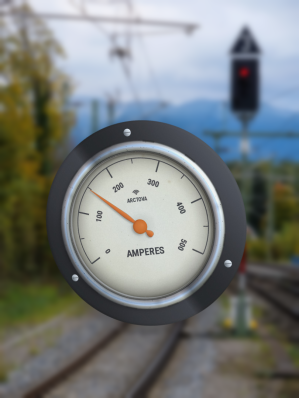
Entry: 150 A
